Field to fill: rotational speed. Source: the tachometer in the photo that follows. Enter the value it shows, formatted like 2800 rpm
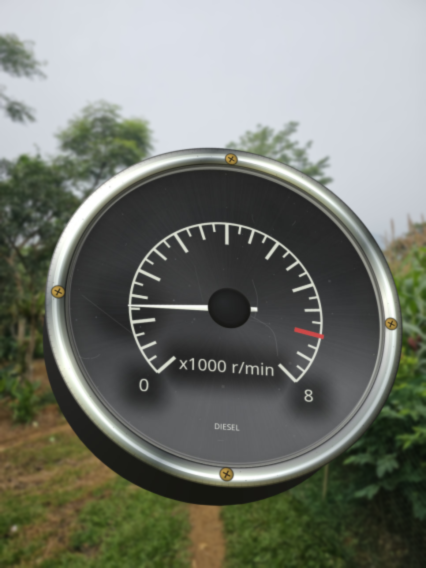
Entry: 1250 rpm
